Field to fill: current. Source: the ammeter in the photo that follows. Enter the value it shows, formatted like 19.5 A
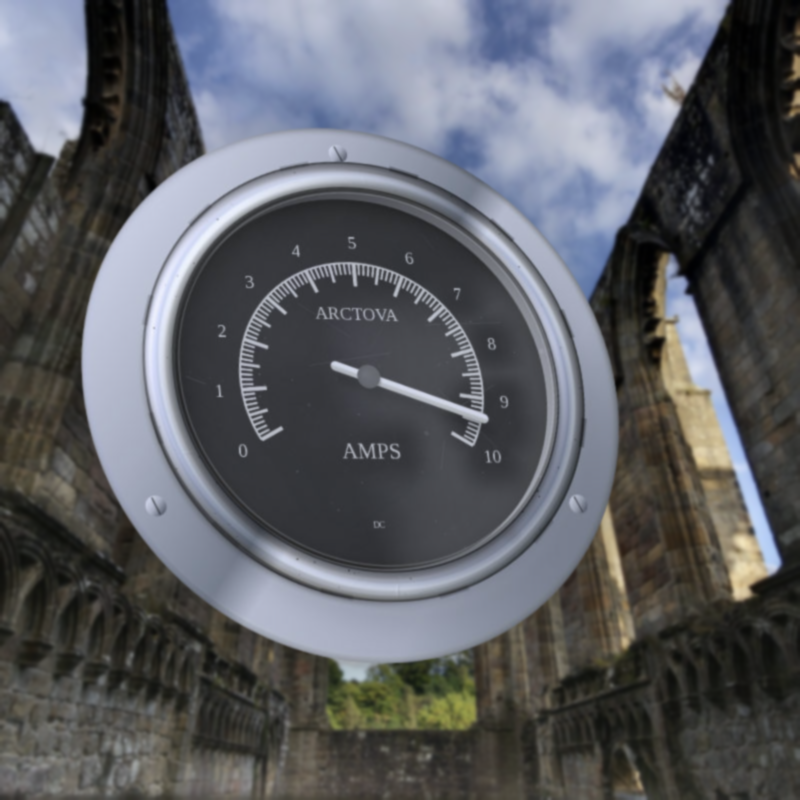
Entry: 9.5 A
